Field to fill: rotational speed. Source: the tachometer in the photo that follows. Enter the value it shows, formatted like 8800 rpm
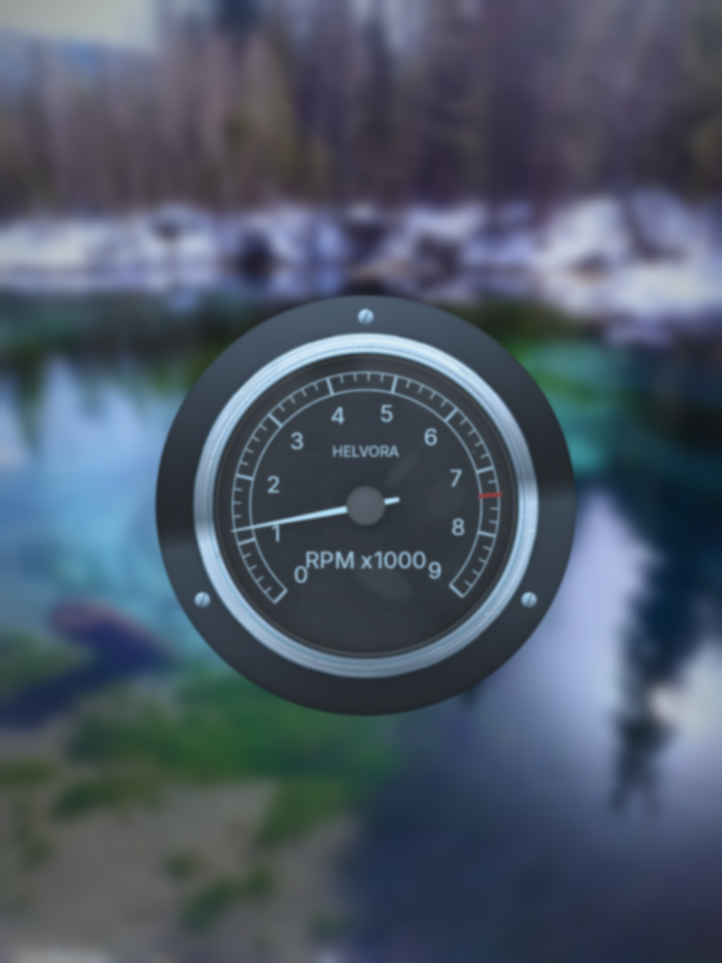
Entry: 1200 rpm
